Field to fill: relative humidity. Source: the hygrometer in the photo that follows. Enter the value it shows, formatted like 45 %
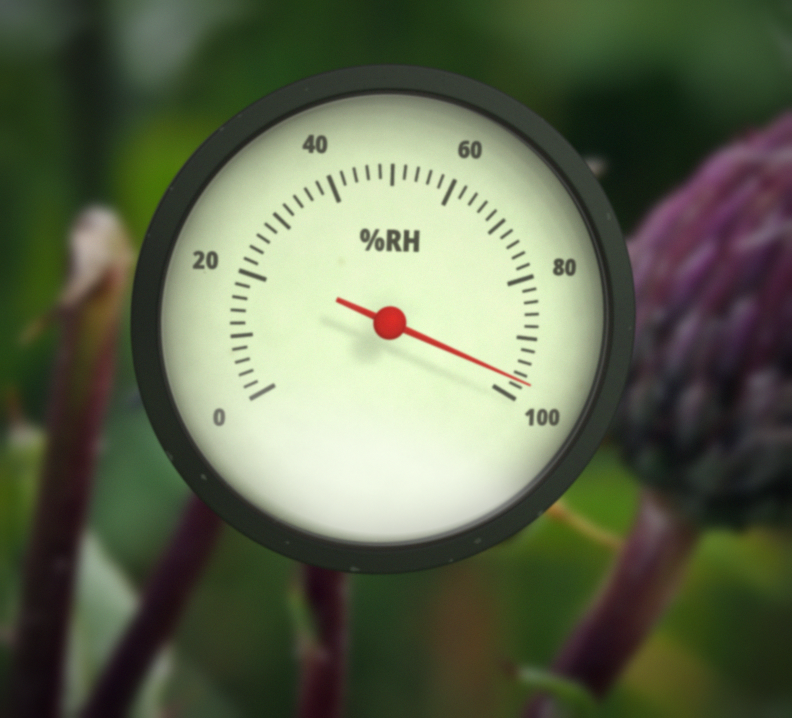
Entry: 97 %
